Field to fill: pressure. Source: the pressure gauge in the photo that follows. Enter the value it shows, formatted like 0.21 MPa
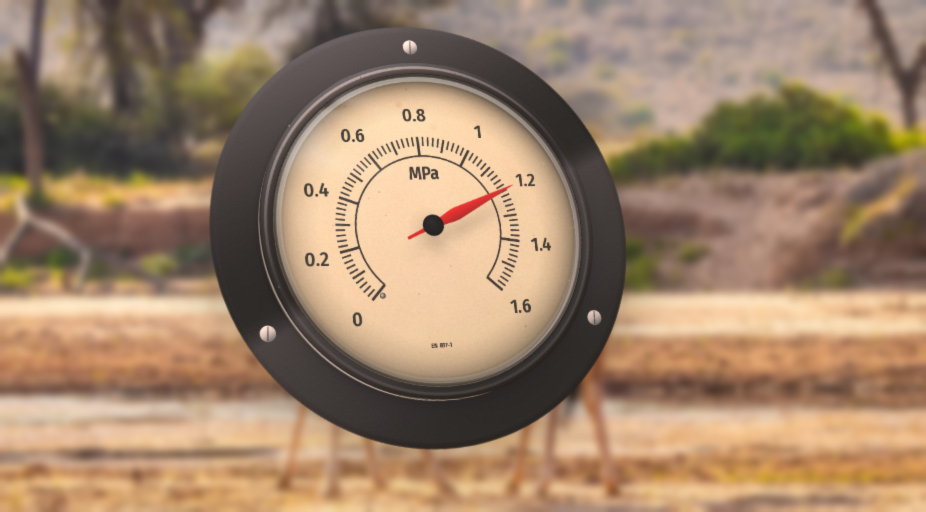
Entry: 1.2 MPa
